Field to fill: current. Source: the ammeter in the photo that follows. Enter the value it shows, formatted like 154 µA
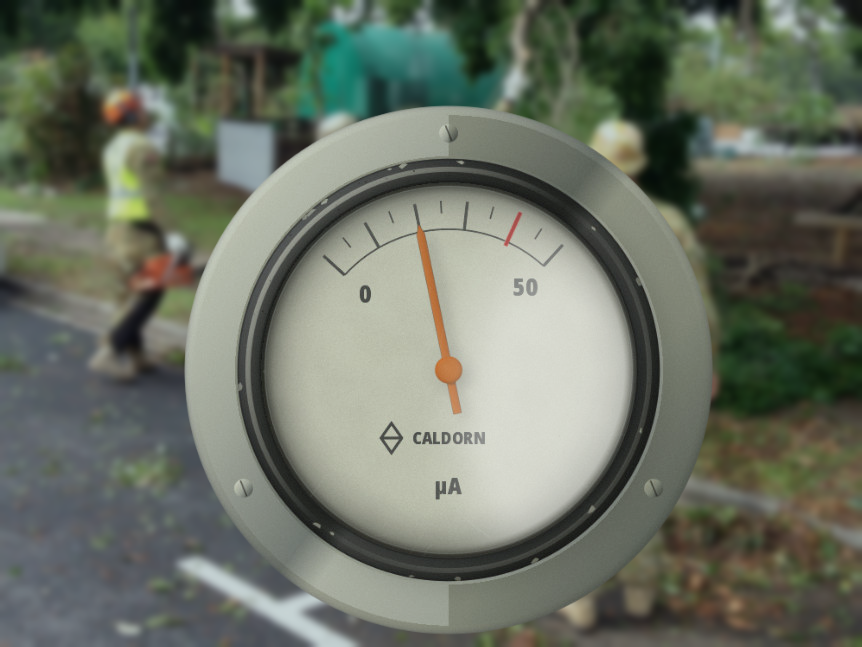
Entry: 20 µA
